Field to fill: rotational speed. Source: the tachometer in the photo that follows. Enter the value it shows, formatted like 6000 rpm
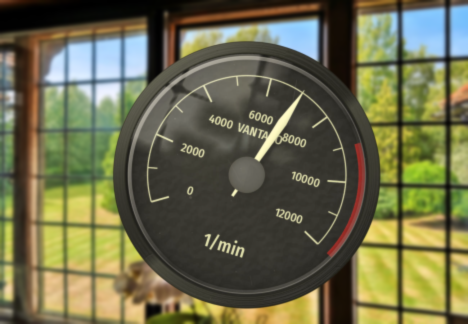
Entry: 7000 rpm
